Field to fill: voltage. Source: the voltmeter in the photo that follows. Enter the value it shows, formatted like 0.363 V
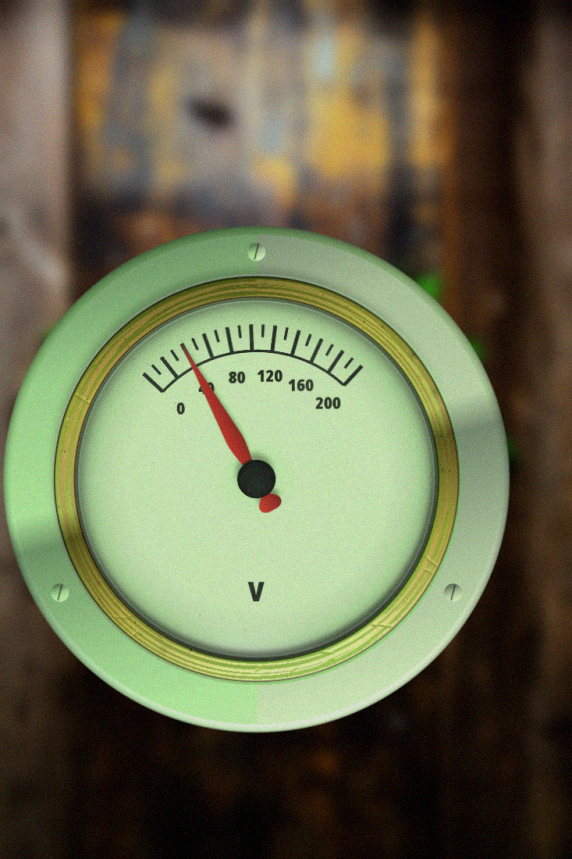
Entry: 40 V
